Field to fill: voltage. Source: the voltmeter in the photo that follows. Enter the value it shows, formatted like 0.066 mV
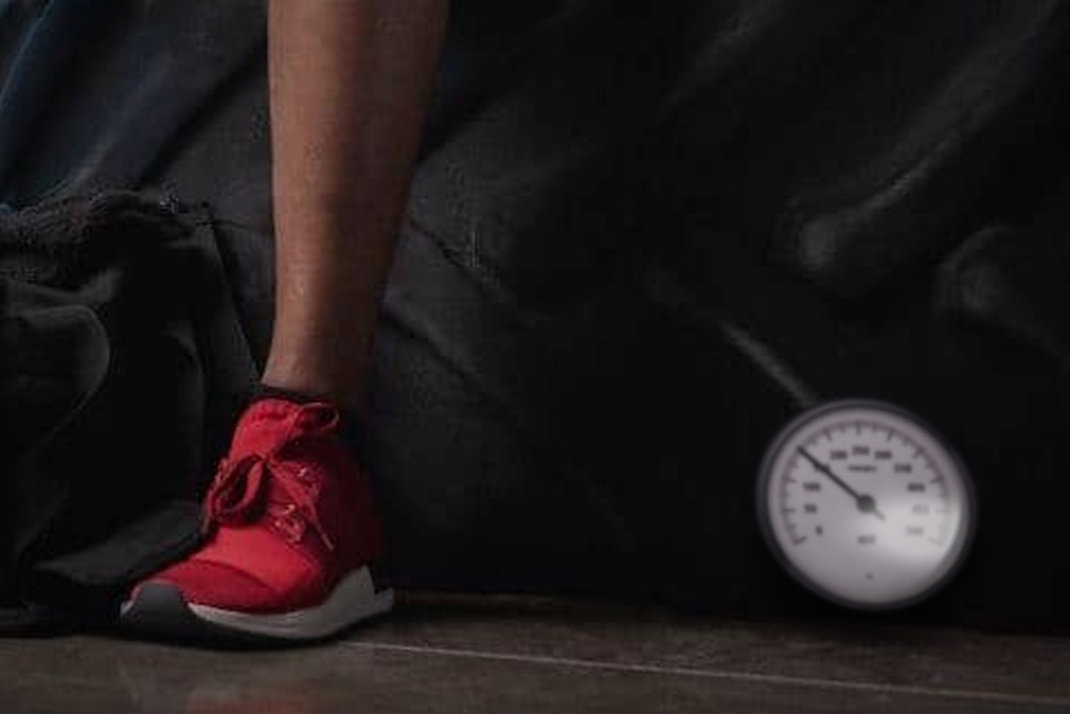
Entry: 150 mV
